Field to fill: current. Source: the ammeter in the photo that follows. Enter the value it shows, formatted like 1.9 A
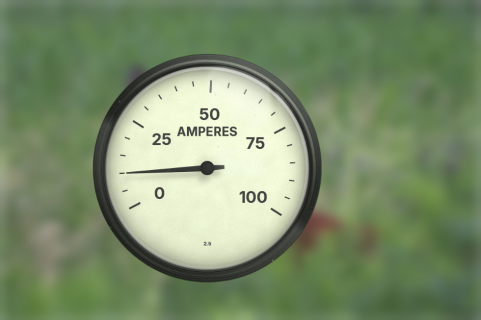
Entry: 10 A
